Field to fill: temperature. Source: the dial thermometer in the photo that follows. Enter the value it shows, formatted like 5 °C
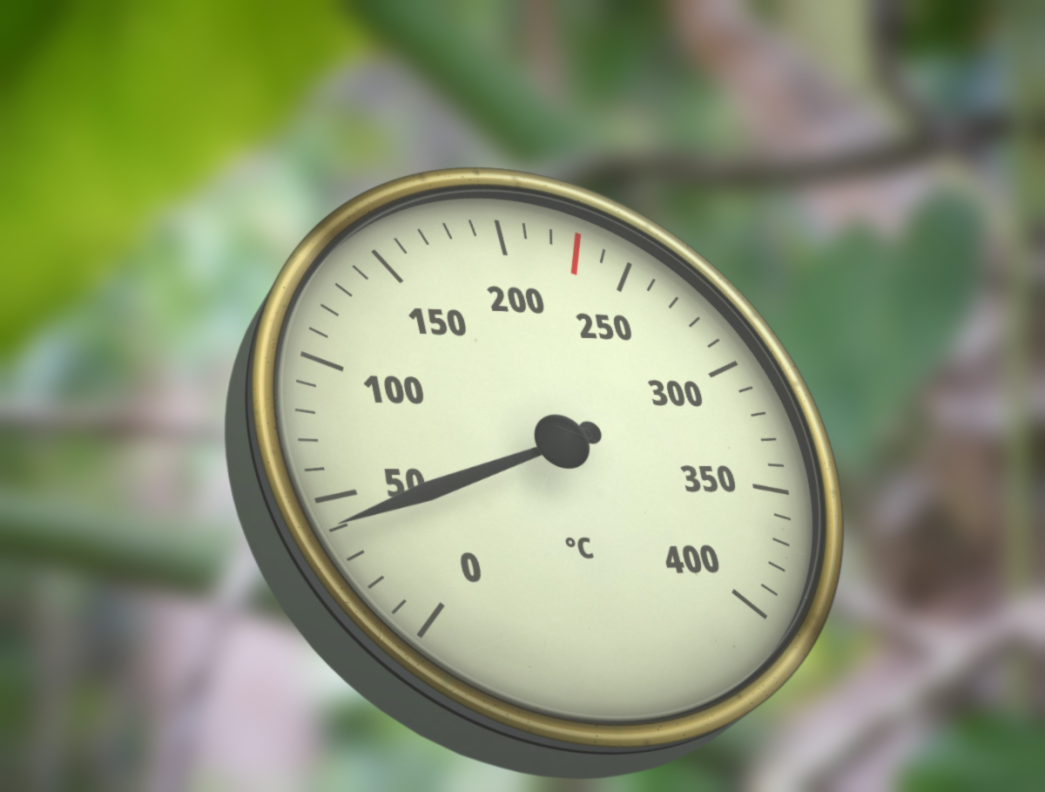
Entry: 40 °C
